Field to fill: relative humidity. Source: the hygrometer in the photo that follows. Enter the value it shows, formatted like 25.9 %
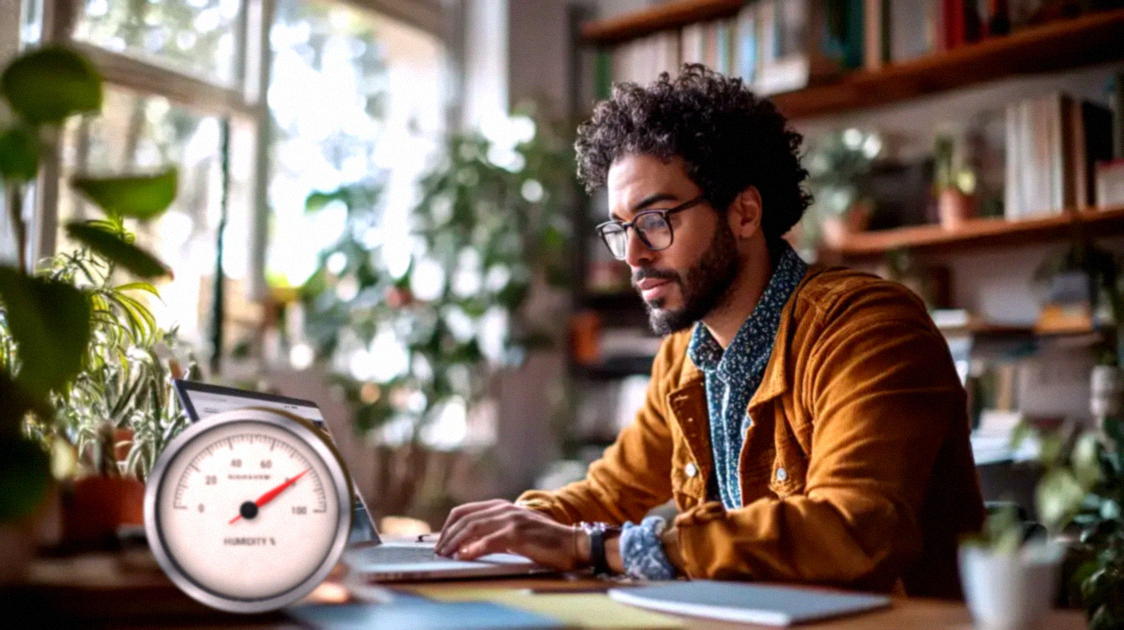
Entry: 80 %
